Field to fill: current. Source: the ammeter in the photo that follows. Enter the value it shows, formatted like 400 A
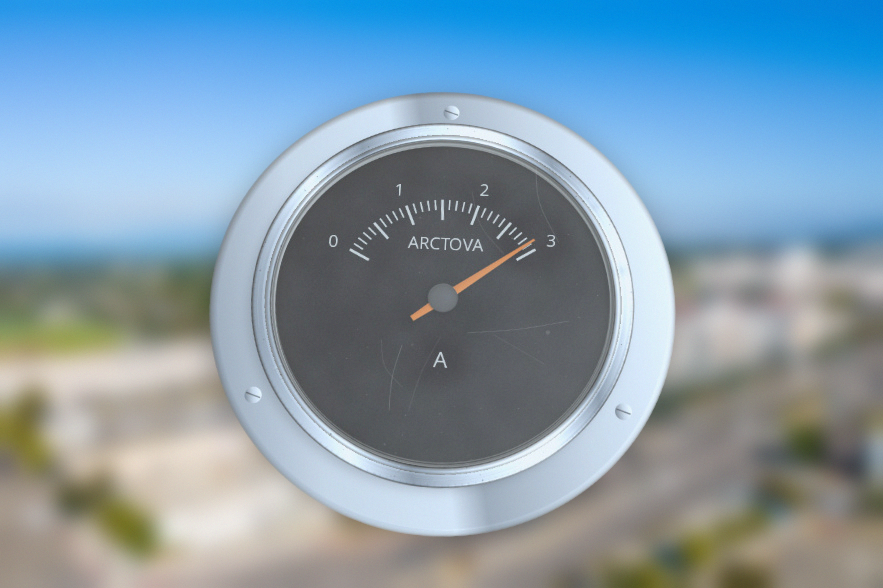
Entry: 2.9 A
